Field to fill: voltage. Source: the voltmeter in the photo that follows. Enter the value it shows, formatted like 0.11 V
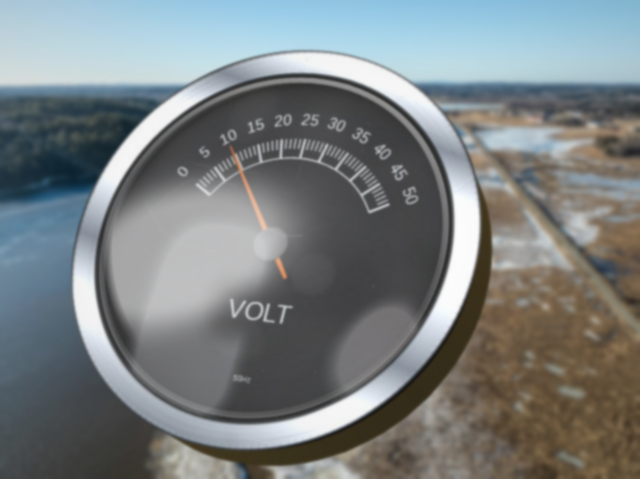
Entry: 10 V
